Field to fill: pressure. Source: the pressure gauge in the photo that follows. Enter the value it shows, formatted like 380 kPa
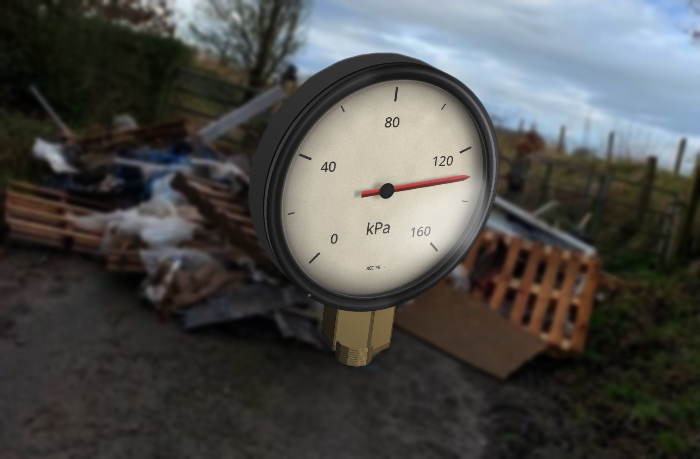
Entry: 130 kPa
